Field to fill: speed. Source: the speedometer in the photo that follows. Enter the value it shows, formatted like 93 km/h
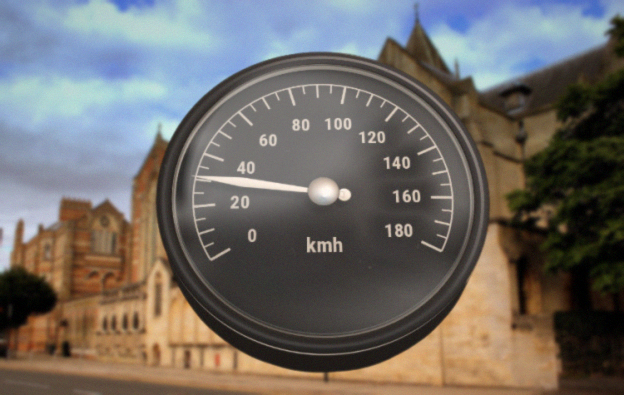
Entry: 30 km/h
